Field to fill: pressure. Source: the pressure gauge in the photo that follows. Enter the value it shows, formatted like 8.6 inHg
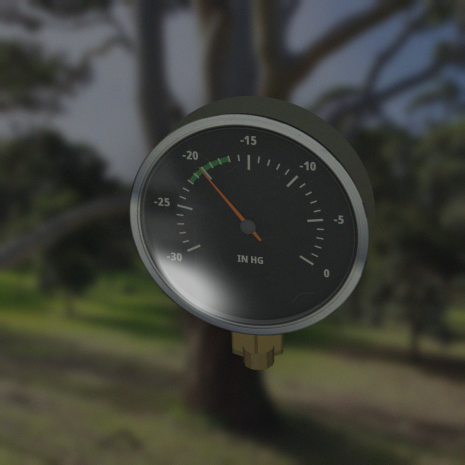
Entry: -20 inHg
